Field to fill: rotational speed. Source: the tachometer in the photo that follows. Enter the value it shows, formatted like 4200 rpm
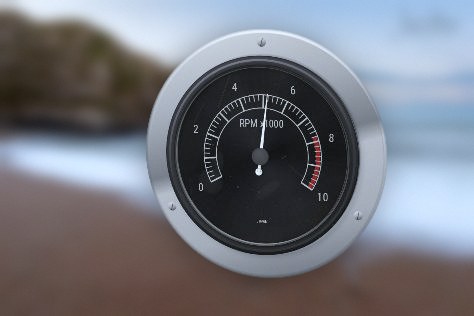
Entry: 5200 rpm
